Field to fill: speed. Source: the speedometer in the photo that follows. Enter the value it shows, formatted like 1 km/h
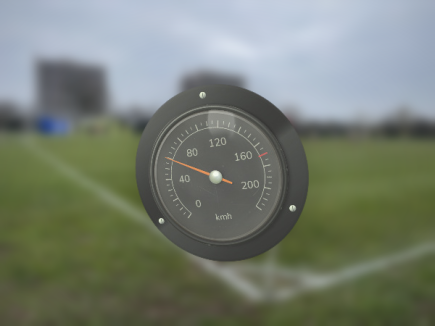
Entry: 60 km/h
